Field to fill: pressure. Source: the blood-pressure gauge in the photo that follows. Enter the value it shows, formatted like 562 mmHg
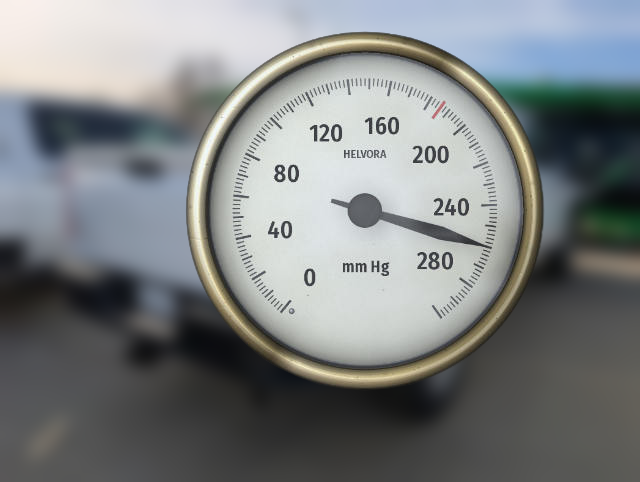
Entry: 260 mmHg
